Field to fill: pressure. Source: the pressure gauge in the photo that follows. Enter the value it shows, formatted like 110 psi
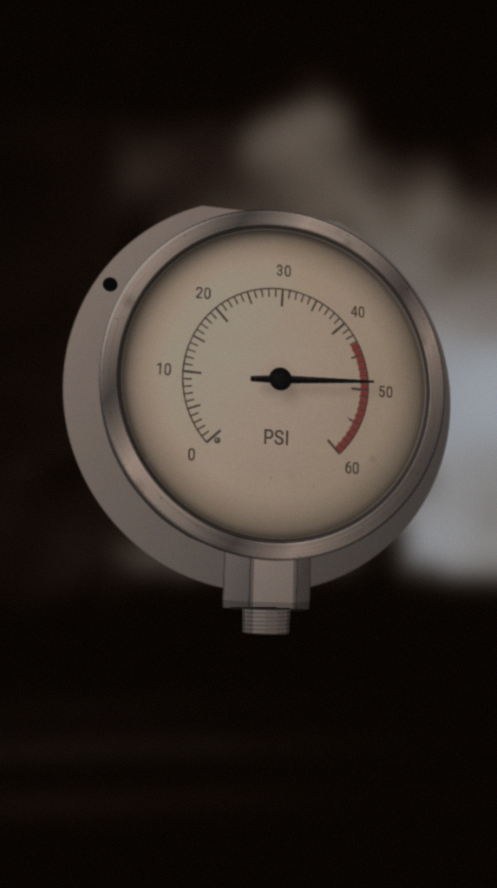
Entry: 49 psi
